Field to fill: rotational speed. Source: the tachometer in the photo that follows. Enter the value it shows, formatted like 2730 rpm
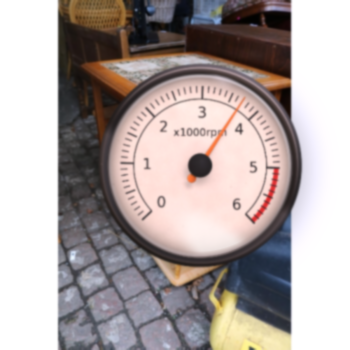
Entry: 3700 rpm
